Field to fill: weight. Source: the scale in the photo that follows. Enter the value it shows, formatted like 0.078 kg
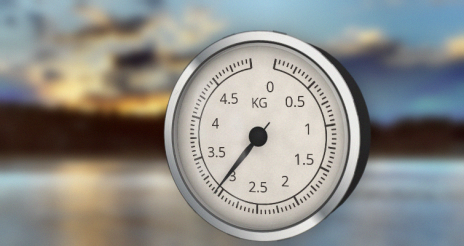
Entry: 3.05 kg
